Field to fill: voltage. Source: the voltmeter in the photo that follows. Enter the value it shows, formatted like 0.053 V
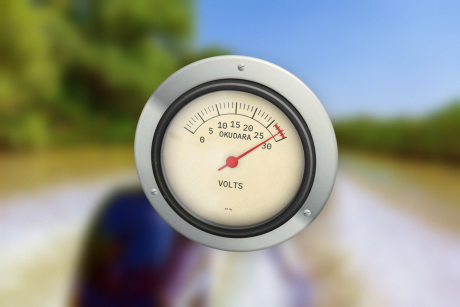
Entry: 28 V
